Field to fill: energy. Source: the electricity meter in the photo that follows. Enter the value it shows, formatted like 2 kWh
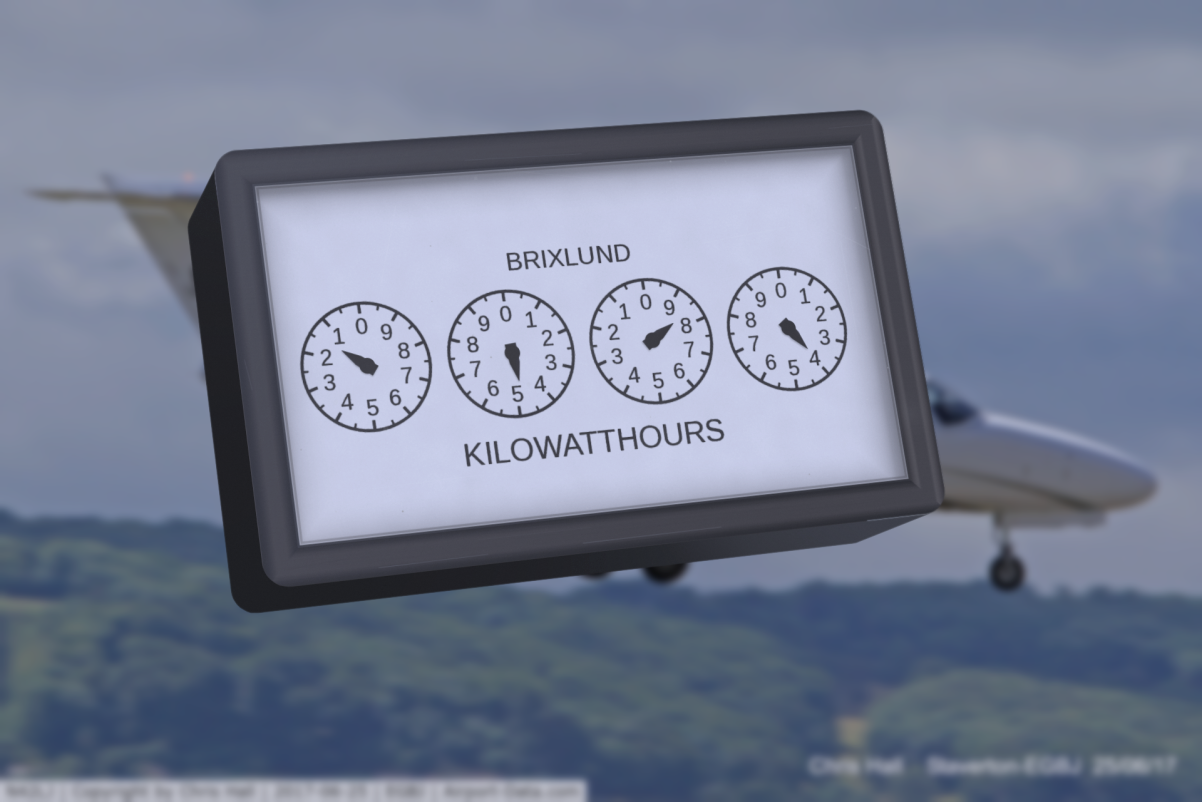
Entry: 1484 kWh
